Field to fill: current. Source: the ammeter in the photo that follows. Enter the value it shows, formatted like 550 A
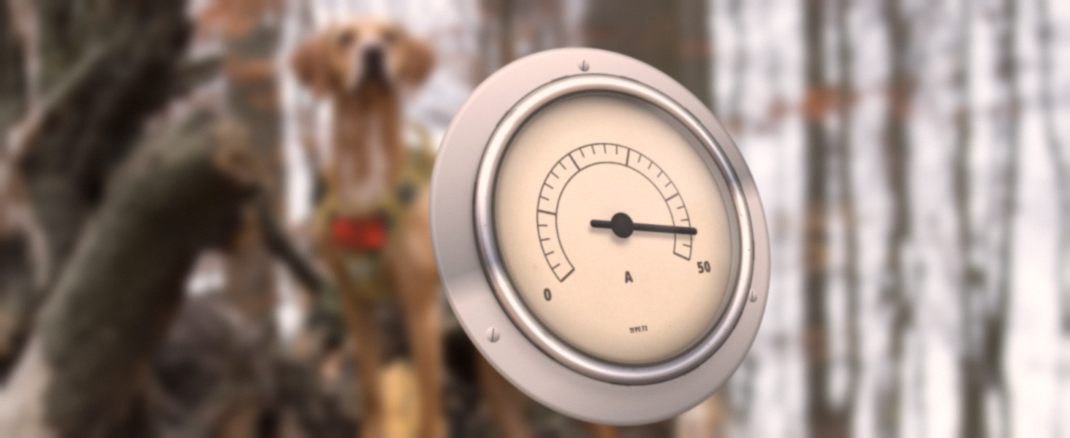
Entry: 46 A
